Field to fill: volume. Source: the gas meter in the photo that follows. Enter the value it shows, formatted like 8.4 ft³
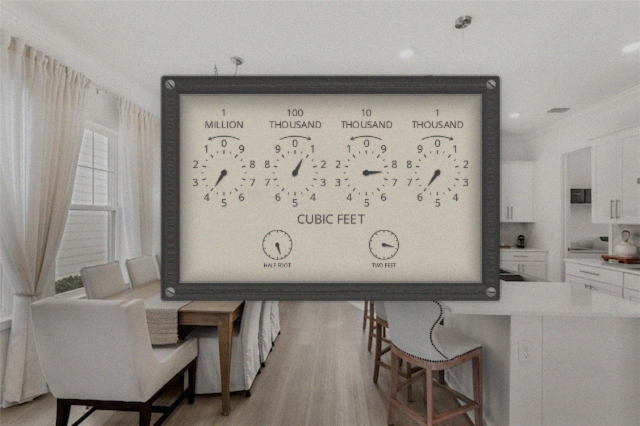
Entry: 407600 ft³
